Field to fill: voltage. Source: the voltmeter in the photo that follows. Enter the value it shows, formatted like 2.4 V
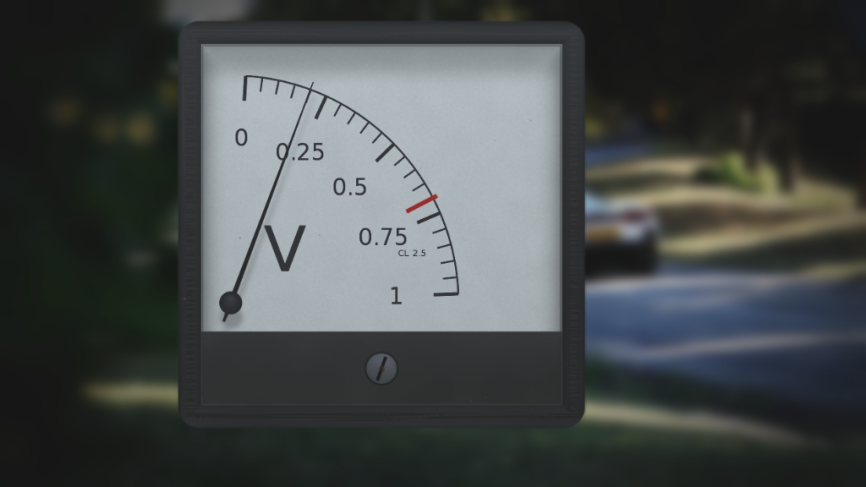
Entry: 0.2 V
